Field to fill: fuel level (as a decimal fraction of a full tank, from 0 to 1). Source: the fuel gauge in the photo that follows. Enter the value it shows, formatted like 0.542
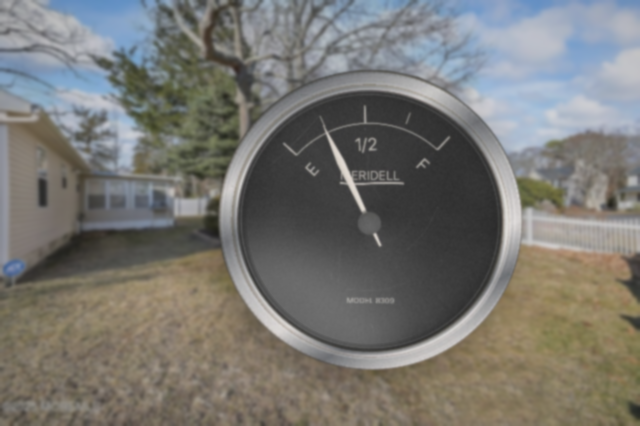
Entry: 0.25
